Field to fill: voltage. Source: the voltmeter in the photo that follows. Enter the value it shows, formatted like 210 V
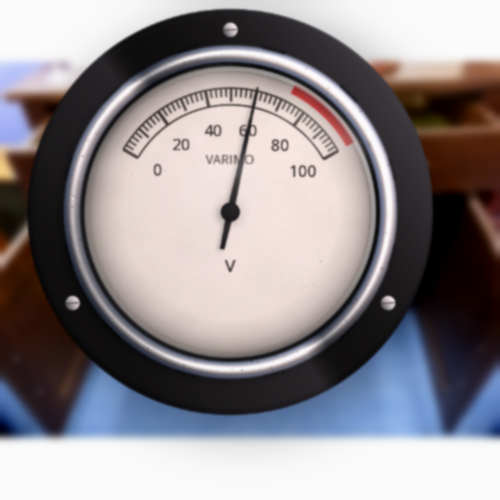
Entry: 60 V
